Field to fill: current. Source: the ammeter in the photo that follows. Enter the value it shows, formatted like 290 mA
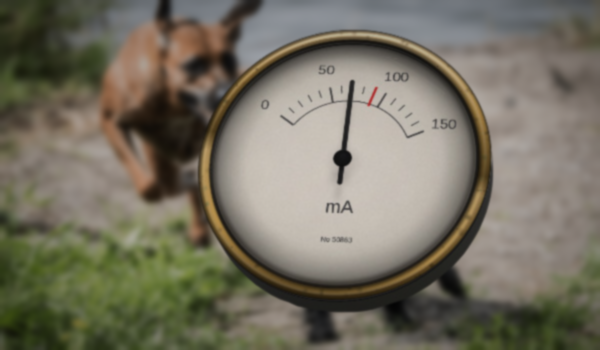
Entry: 70 mA
